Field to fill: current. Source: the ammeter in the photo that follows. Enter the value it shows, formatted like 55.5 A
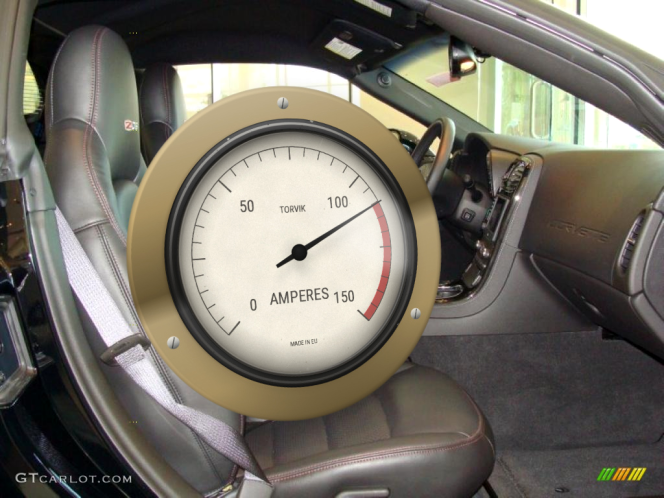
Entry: 110 A
